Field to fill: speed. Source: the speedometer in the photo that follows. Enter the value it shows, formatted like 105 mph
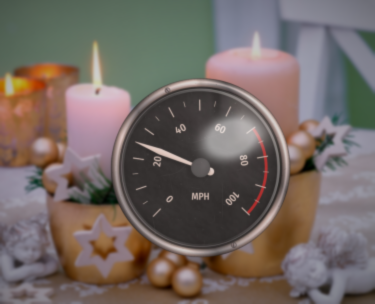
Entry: 25 mph
